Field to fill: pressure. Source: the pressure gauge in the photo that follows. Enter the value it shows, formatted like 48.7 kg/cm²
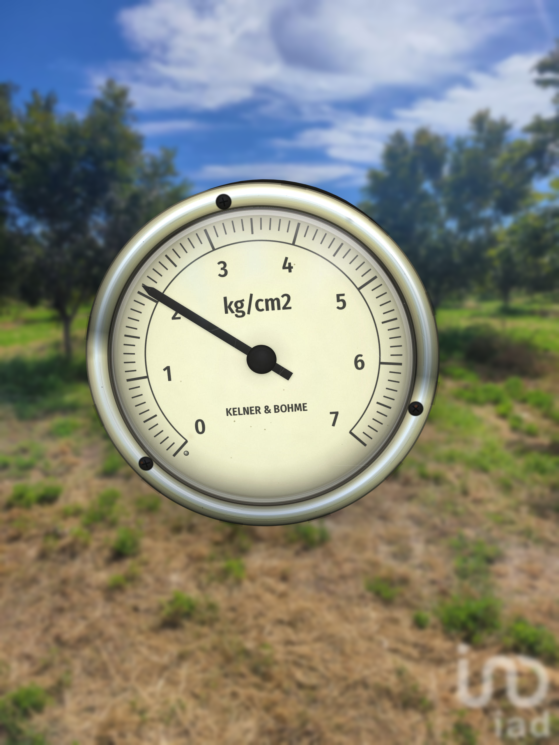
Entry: 2.1 kg/cm²
